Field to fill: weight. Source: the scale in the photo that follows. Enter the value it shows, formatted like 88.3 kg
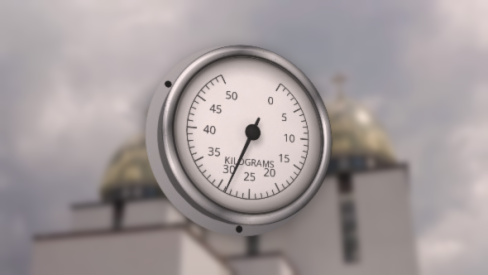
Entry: 29 kg
